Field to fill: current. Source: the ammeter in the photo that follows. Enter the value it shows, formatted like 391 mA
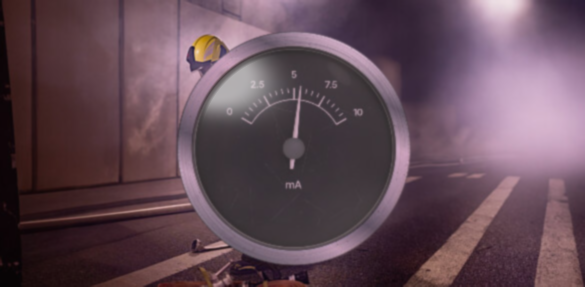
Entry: 5.5 mA
